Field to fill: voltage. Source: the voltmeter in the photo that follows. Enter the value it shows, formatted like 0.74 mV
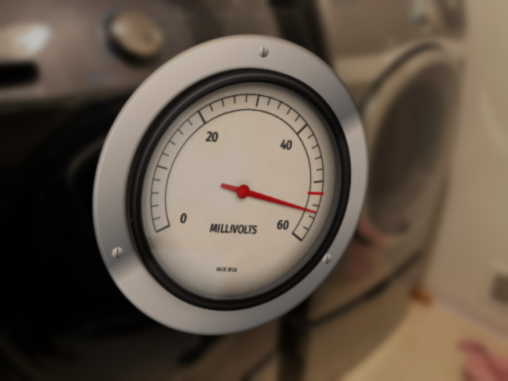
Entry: 55 mV
